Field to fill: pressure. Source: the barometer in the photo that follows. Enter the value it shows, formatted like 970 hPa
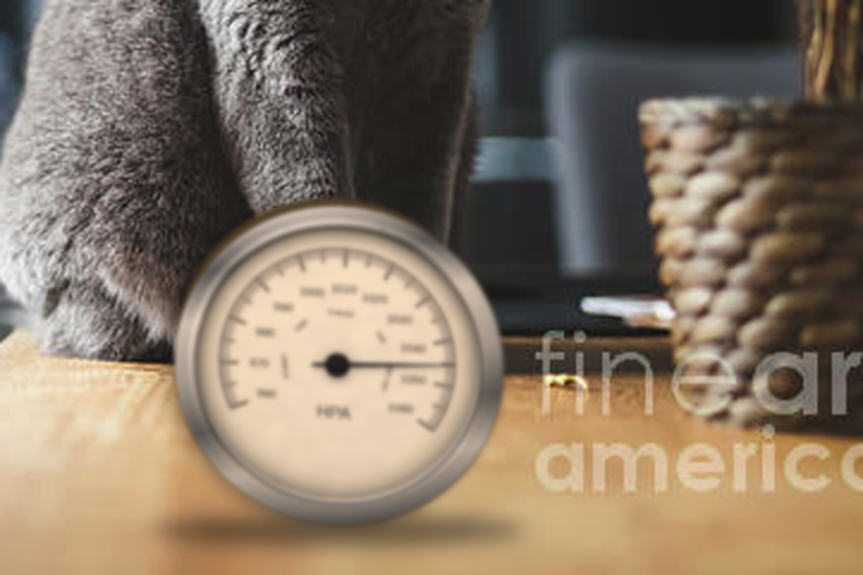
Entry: 1045 hPa
